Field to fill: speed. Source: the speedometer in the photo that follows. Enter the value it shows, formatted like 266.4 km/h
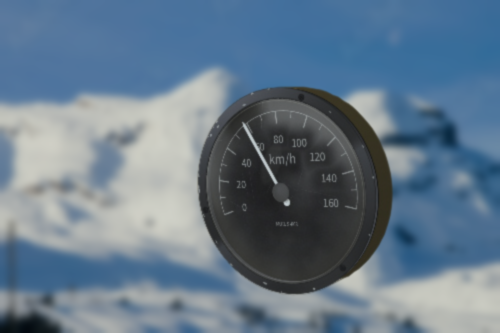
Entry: 60 km/h
